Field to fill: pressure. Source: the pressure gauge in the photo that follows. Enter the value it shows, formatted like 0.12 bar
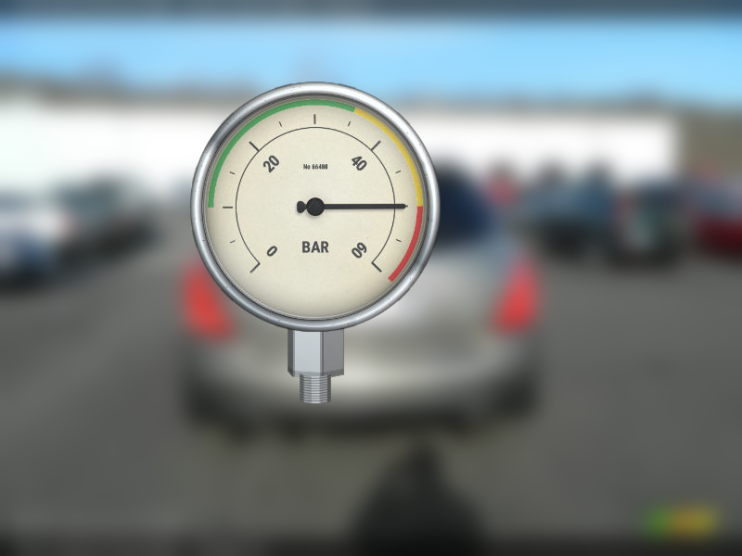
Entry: 50 bar
